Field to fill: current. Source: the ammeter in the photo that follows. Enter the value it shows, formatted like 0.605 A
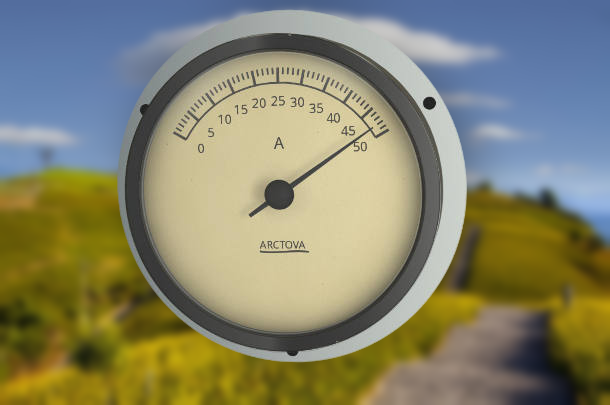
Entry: 48 A
